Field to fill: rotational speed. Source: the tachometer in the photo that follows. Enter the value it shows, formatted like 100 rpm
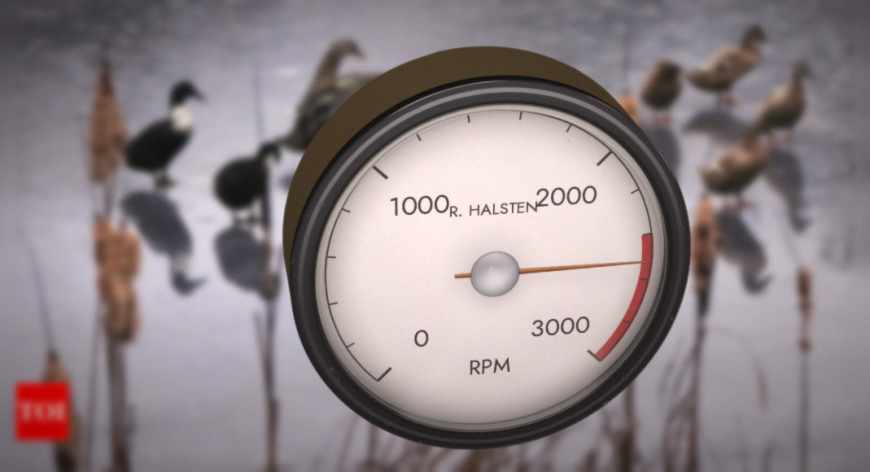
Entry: 2500 rpm
